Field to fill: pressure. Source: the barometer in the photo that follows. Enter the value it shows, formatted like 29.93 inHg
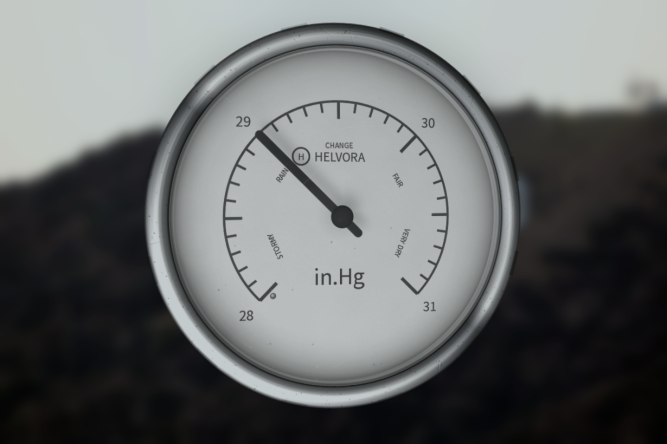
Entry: 29 inHg
